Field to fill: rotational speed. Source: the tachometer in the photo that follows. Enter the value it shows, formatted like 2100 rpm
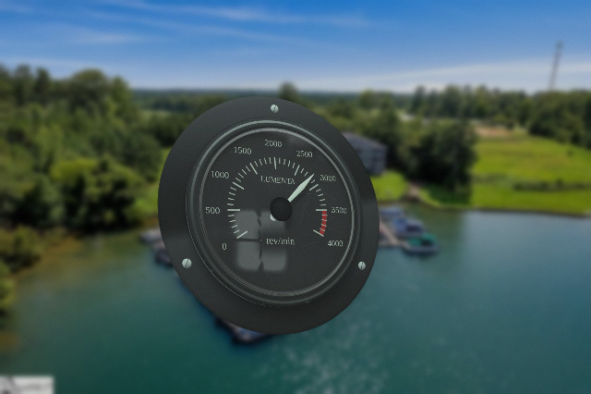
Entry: 2800 rpm
